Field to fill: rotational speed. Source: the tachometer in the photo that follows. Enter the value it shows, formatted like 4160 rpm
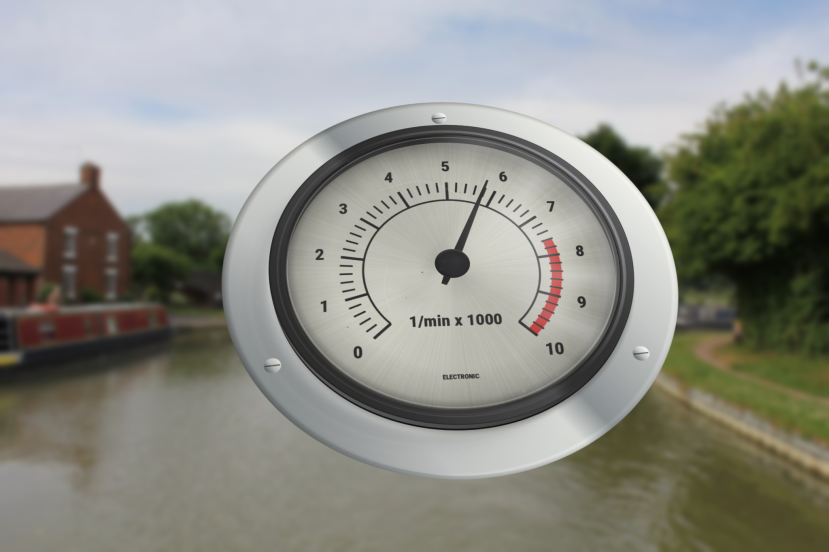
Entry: 5800 rpm
